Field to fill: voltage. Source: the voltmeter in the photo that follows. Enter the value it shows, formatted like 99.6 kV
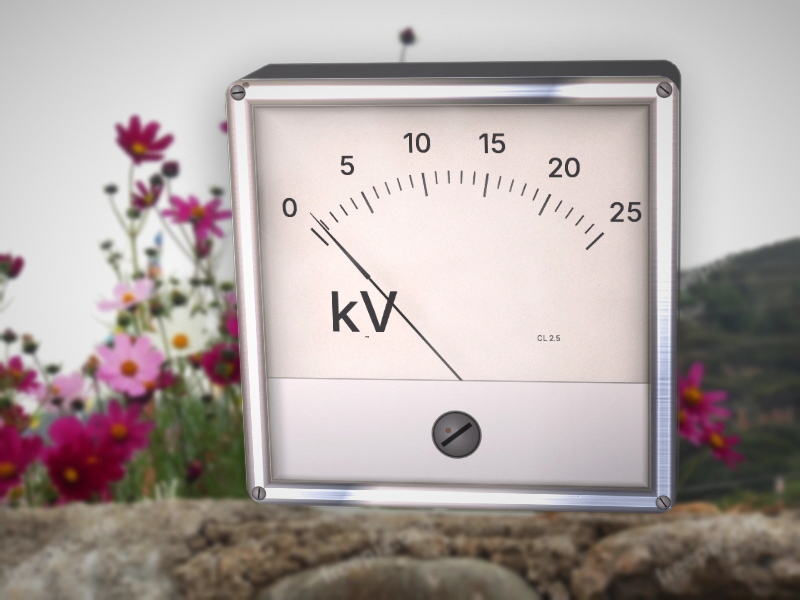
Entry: 1 kV
